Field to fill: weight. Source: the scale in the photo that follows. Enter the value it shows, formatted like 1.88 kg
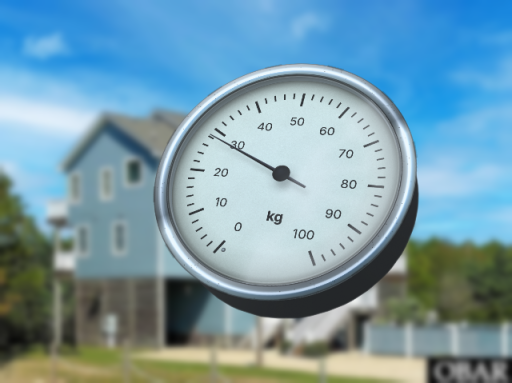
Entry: 28 kg
